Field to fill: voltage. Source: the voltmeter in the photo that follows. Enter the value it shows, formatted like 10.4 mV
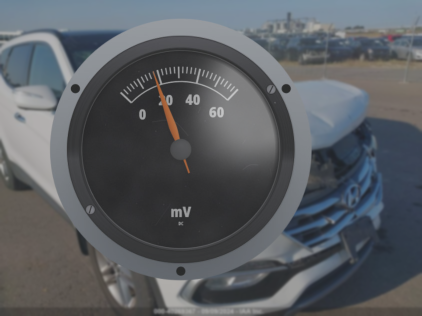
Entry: 18 mV
